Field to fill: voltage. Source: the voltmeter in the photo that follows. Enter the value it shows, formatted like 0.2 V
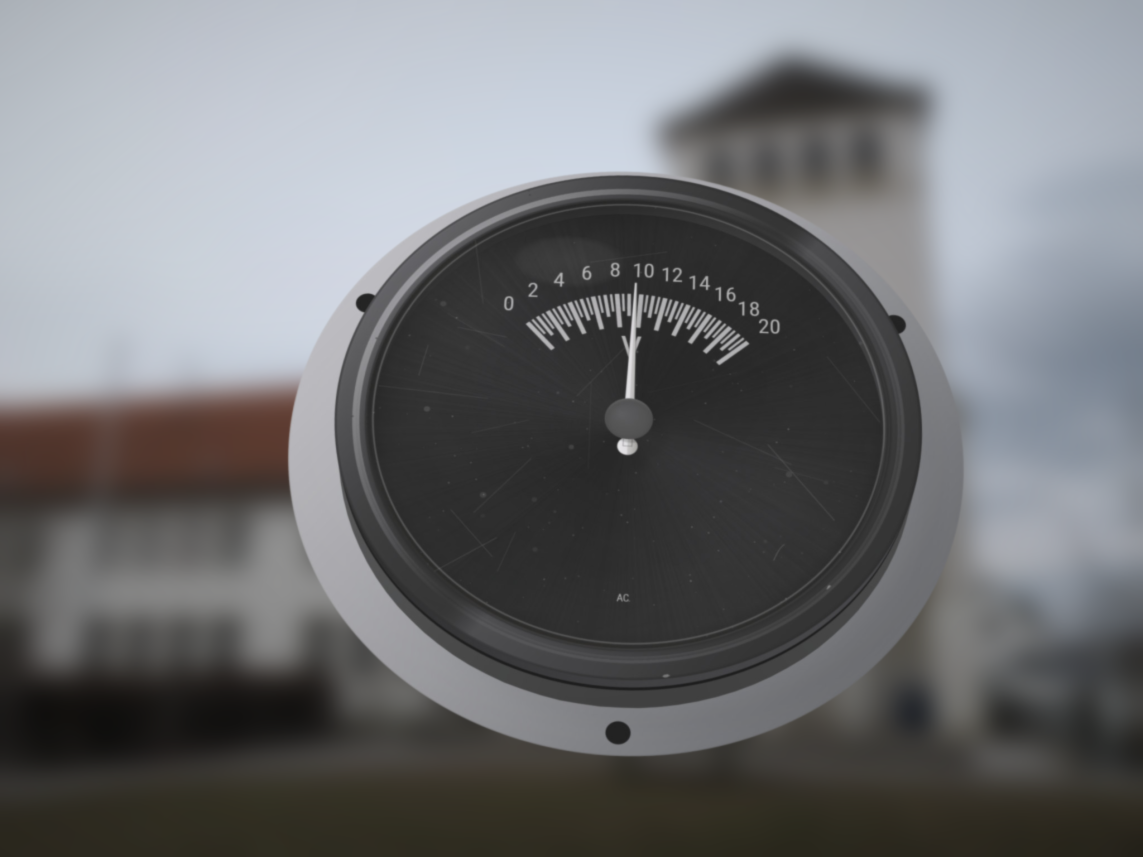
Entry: 9.5 V
